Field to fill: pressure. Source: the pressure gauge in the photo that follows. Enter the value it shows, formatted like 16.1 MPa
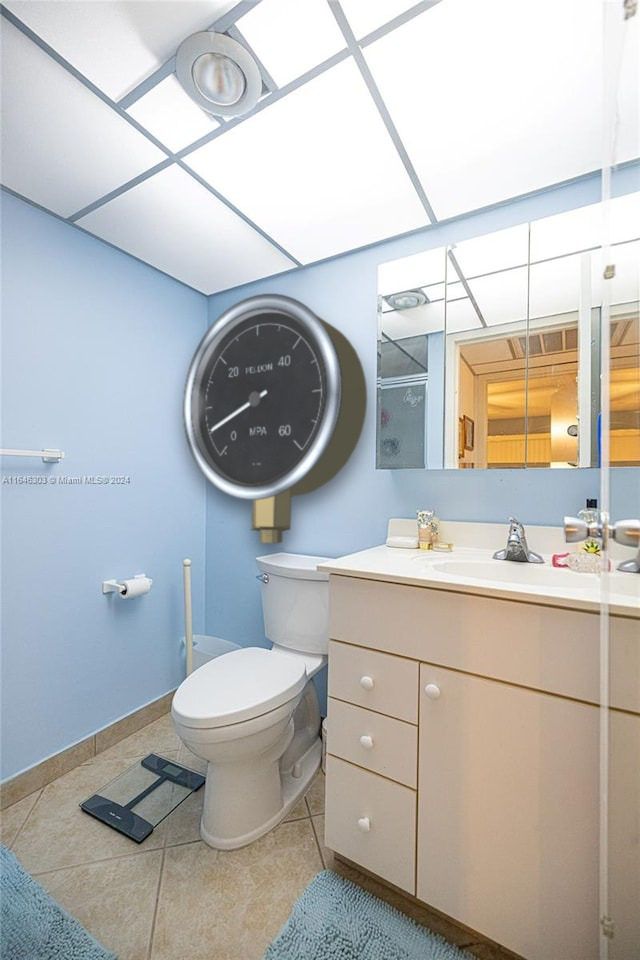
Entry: 5 MPa
